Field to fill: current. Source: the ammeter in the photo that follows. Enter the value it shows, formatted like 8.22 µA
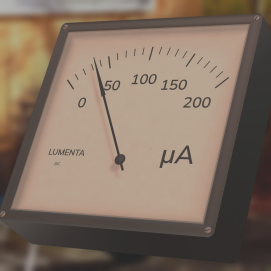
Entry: 35 µA
